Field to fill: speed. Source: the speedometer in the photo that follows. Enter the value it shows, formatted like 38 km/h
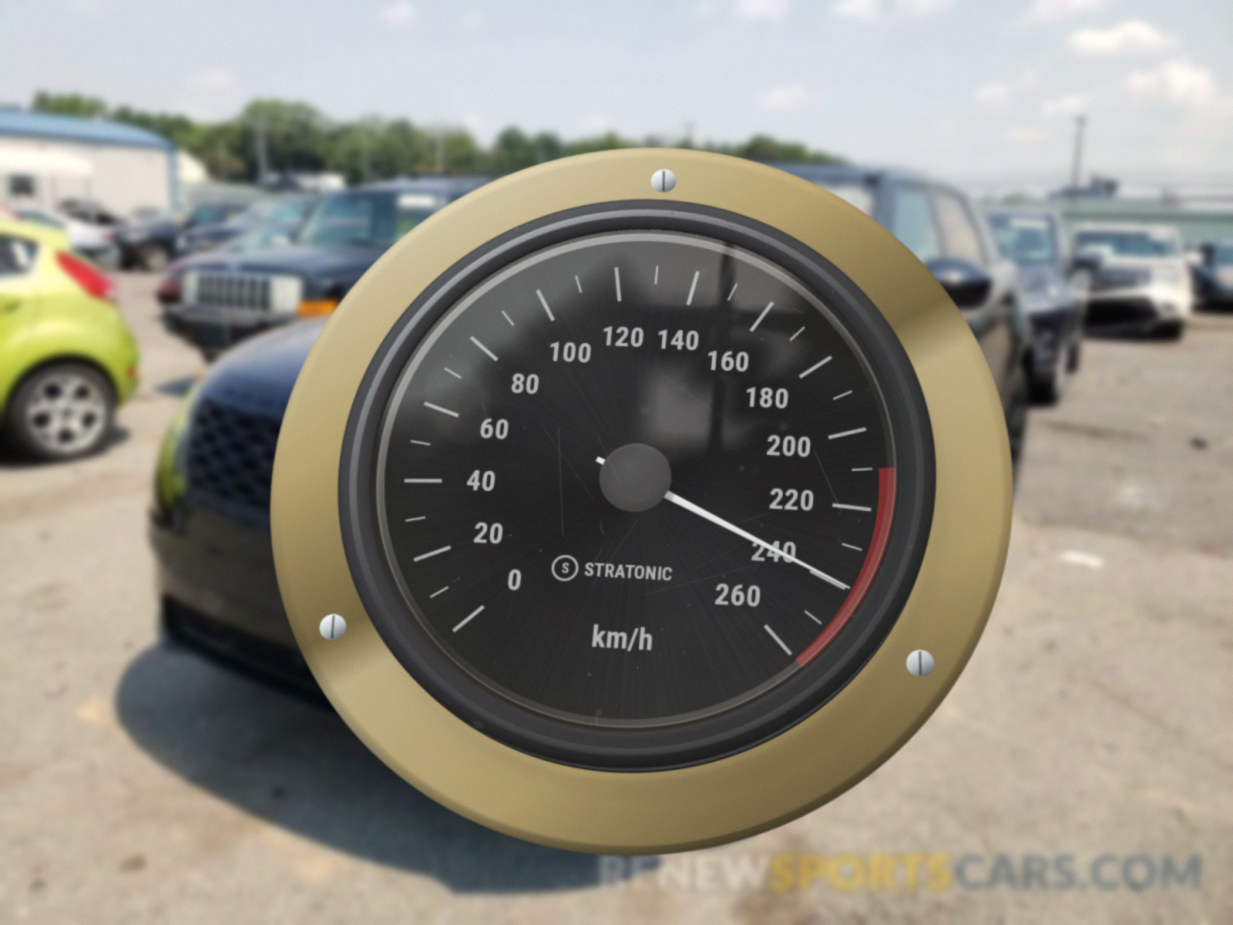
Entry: 240 km/h
